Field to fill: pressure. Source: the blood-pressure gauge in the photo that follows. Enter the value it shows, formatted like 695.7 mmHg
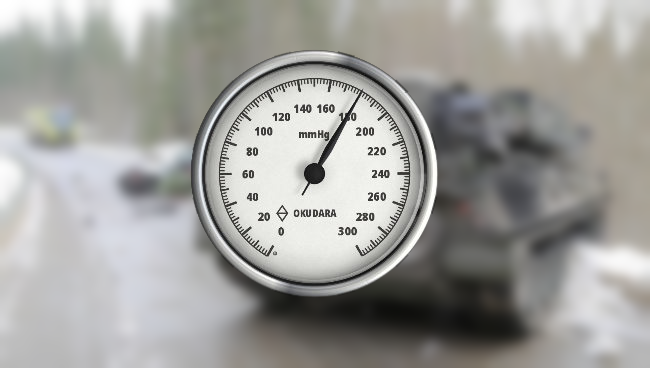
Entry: 180 mmHg
